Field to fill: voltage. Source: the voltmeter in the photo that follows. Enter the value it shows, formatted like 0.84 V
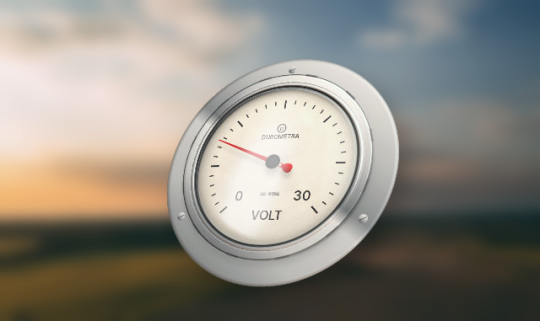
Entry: 7.5 V
